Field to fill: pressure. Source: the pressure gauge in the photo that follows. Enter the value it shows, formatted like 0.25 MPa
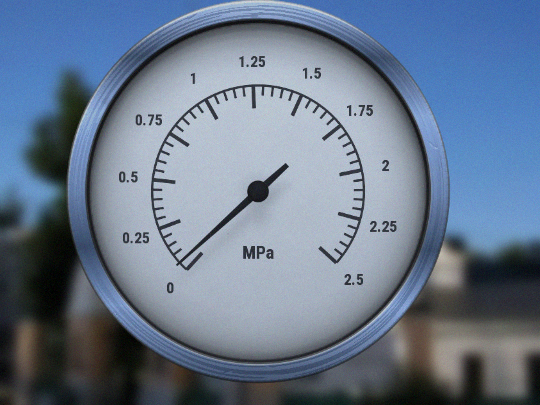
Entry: 0.05 MPa
